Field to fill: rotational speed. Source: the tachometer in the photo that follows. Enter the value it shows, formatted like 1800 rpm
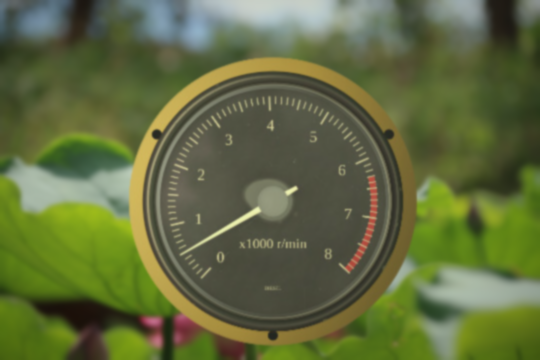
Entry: 500 rpm
